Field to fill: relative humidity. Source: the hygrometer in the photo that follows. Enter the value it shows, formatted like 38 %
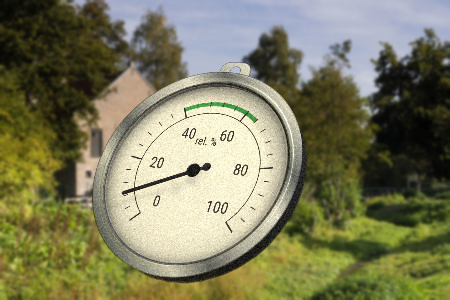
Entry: 8 %
